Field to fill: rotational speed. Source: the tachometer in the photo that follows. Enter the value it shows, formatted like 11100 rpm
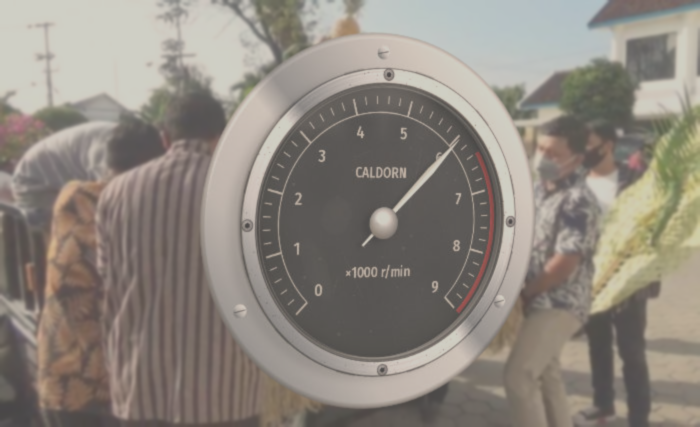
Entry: 6000 rpm
